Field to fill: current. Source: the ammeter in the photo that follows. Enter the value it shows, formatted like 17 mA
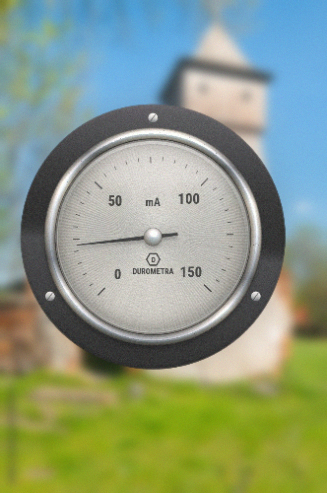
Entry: 22.5 mA
